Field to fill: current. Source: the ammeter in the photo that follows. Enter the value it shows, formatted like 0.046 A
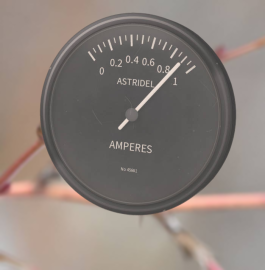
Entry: 0.9 A
